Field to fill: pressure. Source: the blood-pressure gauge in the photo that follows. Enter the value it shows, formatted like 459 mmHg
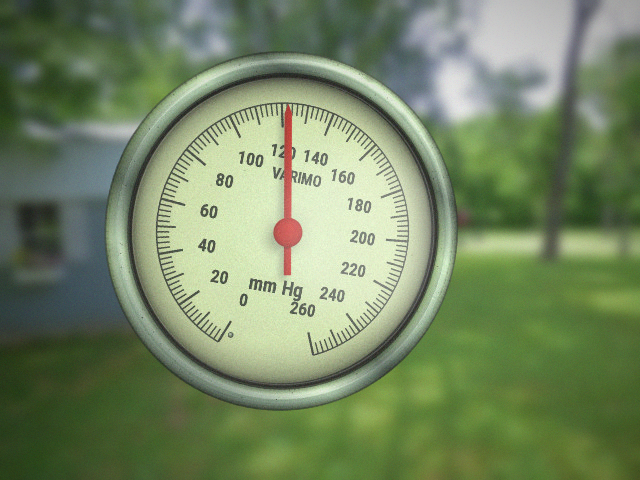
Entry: 122 mmHg
